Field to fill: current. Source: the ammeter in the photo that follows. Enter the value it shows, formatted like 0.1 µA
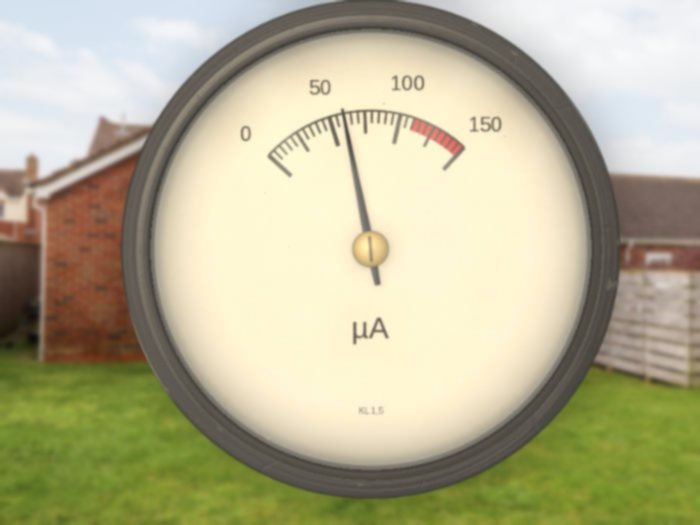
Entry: 60 µA
